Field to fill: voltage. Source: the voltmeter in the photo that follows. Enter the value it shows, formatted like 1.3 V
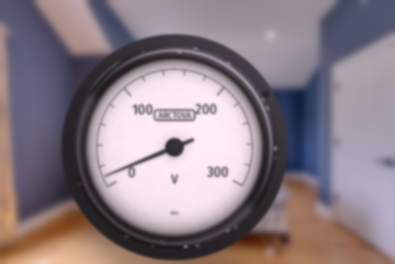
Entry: 10 V
